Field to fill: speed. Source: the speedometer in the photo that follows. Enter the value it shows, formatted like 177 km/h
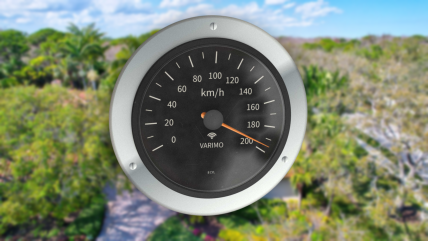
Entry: 195 km/h
